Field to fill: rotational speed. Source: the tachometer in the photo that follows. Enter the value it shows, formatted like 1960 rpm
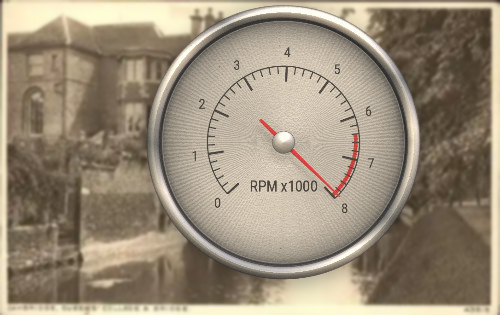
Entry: 7900 rpm
